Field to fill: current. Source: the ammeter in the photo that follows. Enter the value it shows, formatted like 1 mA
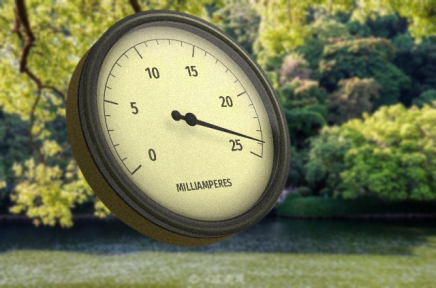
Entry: 24 mA
